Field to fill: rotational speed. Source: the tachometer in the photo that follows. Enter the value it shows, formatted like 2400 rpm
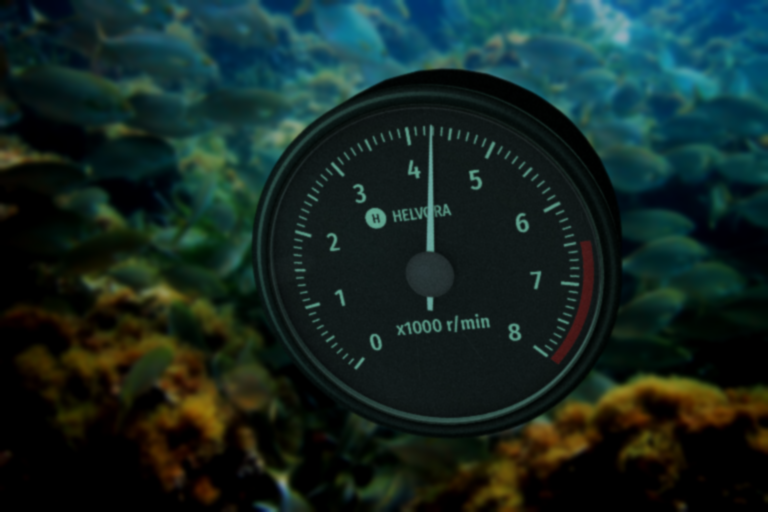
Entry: 4300 rpm
